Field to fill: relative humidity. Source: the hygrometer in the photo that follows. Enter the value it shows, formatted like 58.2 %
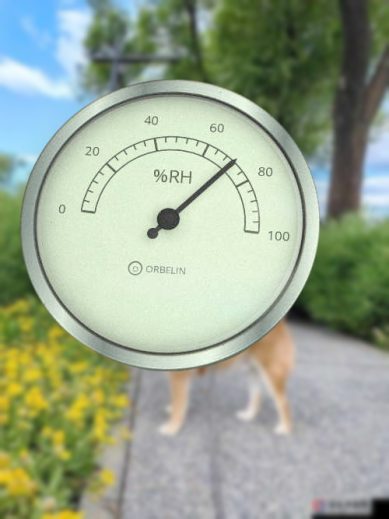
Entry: 72 %
